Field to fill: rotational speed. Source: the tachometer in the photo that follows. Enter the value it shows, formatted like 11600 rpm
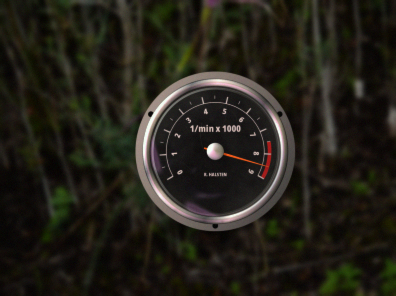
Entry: 8500 rpm
